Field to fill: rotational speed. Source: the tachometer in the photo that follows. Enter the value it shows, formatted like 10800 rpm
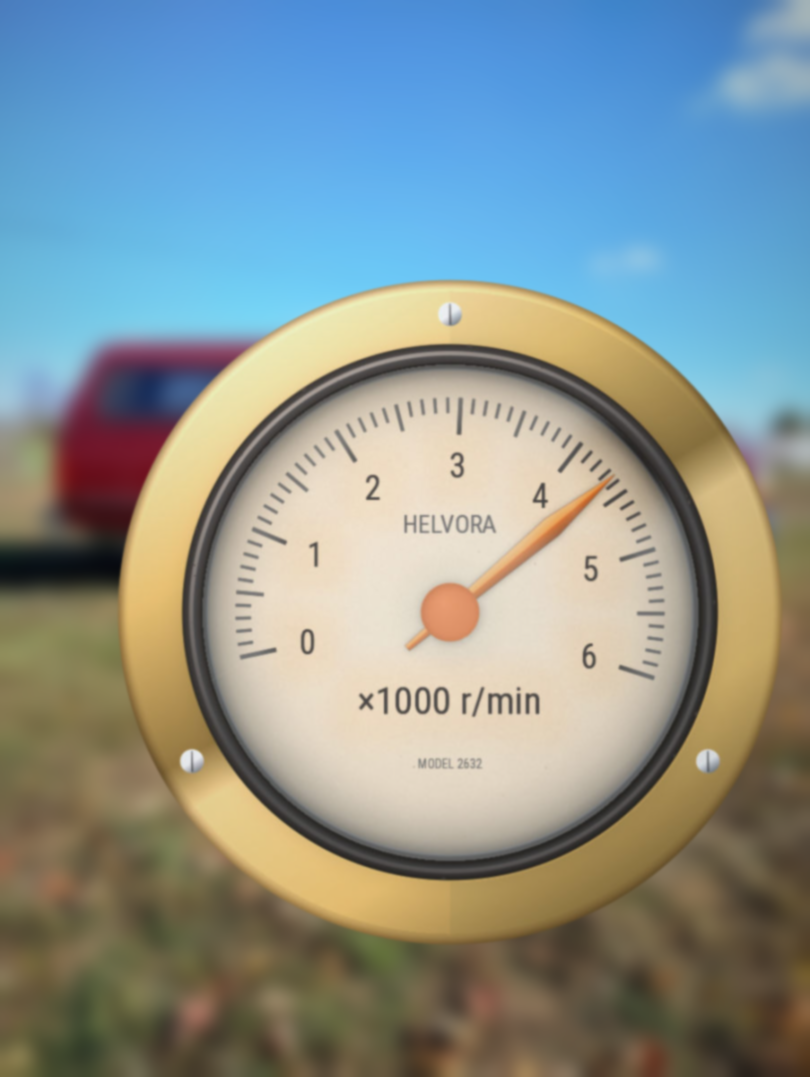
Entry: 4350 rpm
